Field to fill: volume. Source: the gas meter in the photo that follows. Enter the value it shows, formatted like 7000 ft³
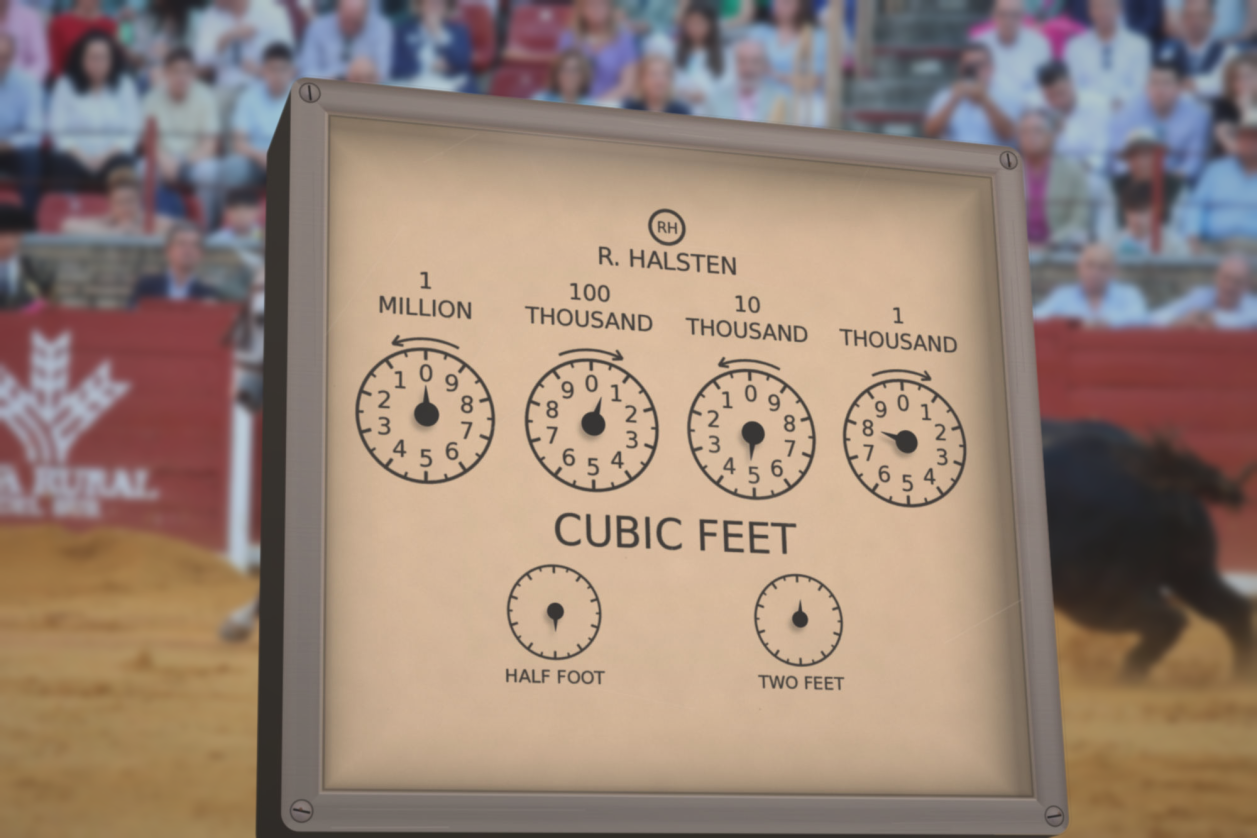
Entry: 4800 ft³
